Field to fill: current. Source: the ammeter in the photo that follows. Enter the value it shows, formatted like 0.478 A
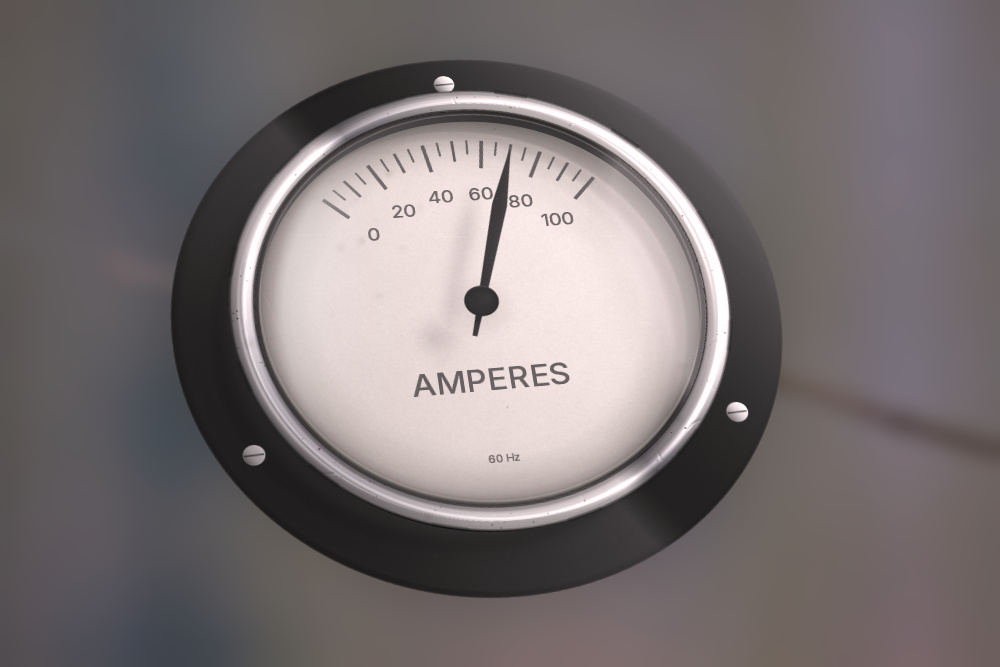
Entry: 70 A
